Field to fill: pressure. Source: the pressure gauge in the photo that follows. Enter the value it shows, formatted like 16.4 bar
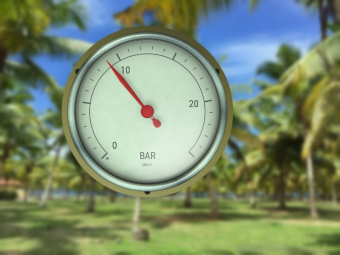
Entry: 9 bar
